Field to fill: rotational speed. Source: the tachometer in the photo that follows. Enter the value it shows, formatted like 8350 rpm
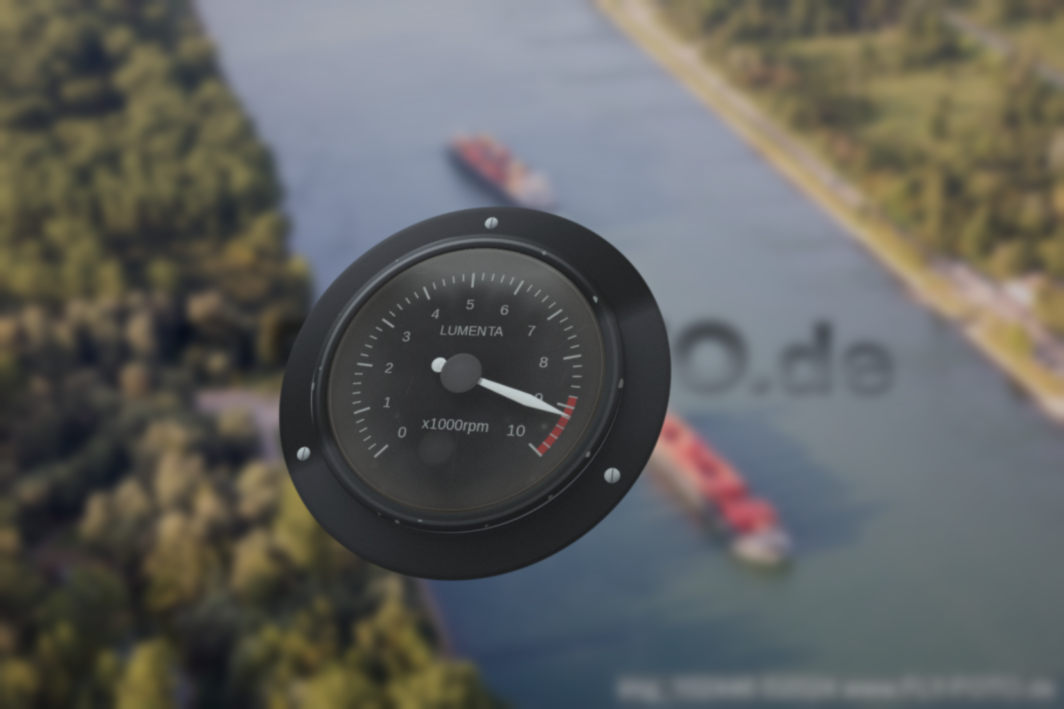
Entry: 9200 rpm
